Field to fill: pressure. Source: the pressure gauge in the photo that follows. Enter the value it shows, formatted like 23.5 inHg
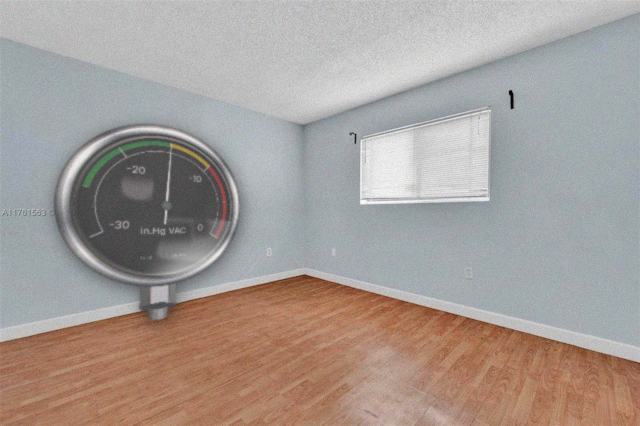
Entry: -15 inHg
